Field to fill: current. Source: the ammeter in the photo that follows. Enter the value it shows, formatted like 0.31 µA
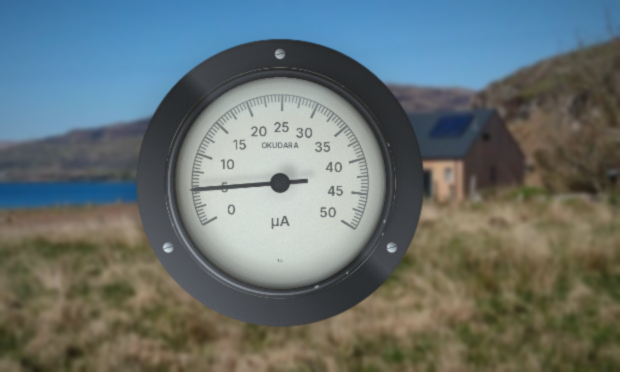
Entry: 5 µA
